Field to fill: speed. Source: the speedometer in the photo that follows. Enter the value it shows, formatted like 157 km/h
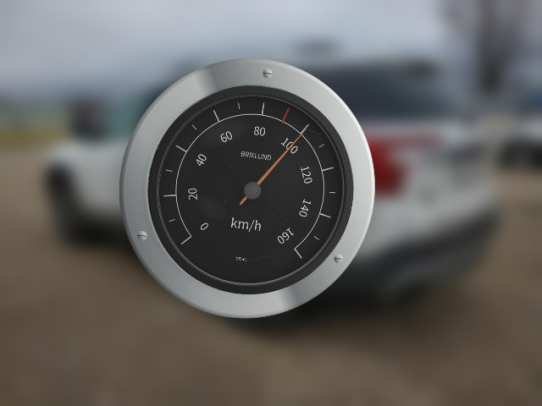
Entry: 100 km/h
